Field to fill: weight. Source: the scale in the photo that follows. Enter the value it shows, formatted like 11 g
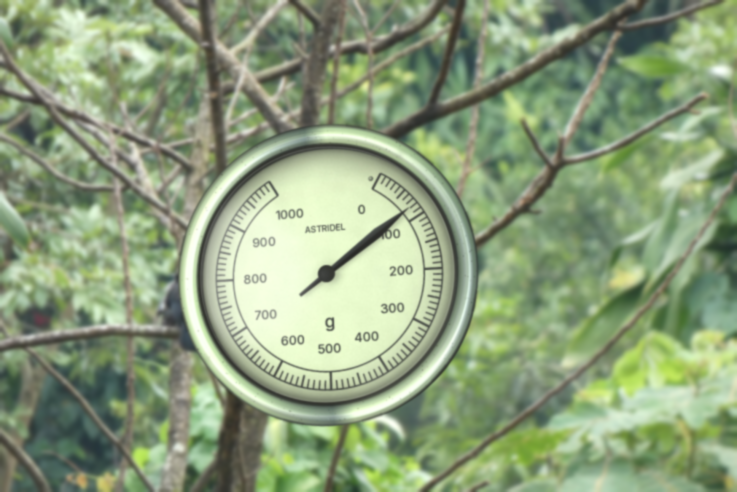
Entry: 80 g
